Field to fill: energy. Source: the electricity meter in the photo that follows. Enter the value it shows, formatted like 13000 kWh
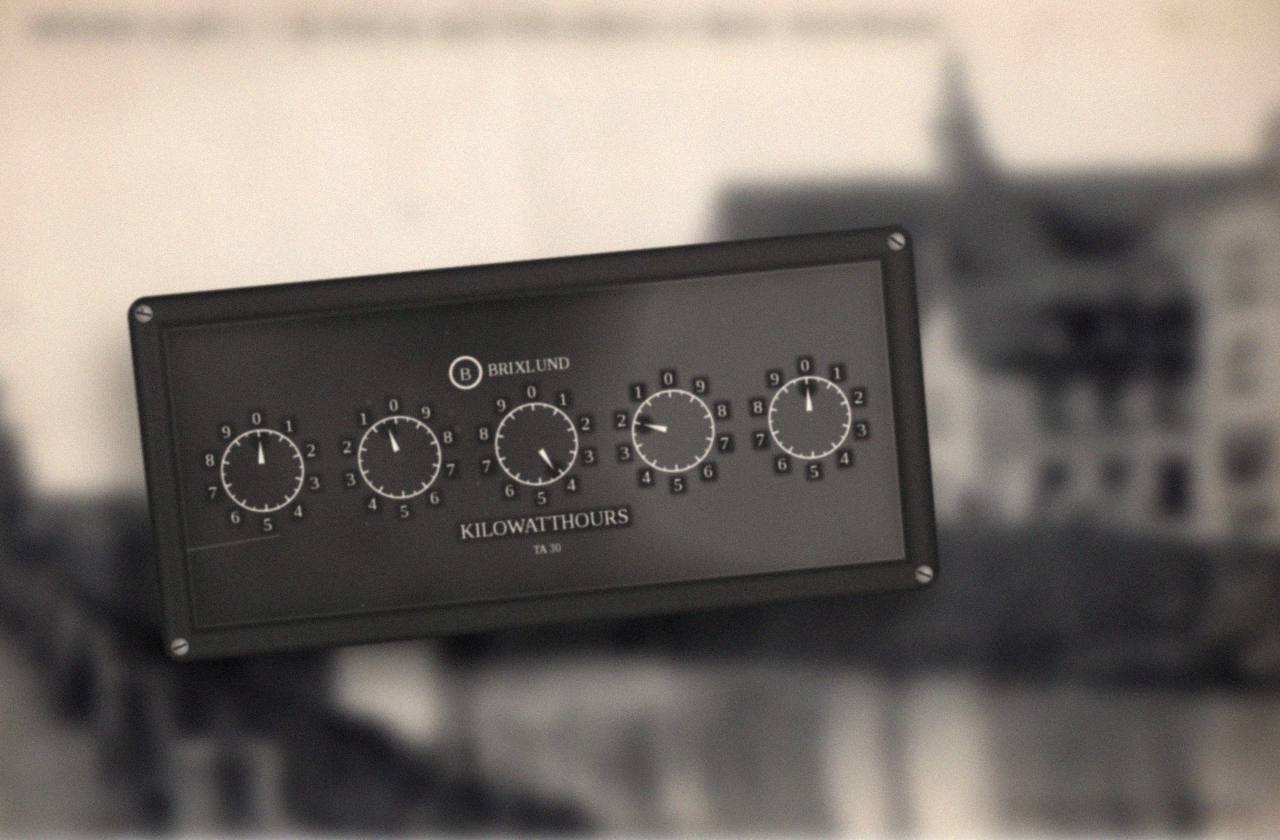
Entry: 420 kWh
